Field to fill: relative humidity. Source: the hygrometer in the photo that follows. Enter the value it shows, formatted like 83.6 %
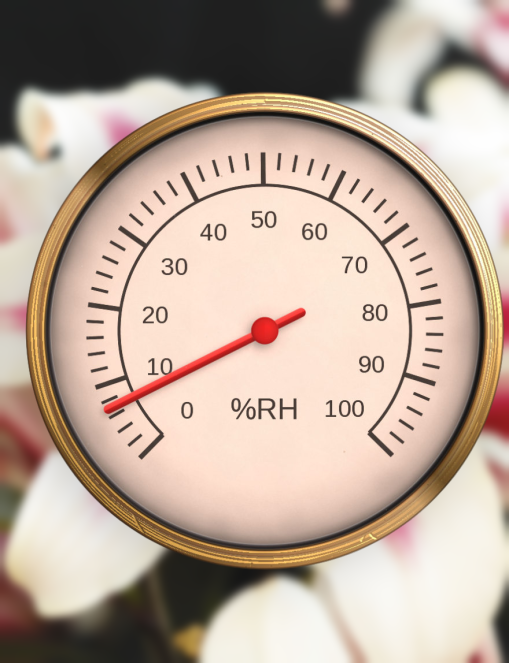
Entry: 7 %
